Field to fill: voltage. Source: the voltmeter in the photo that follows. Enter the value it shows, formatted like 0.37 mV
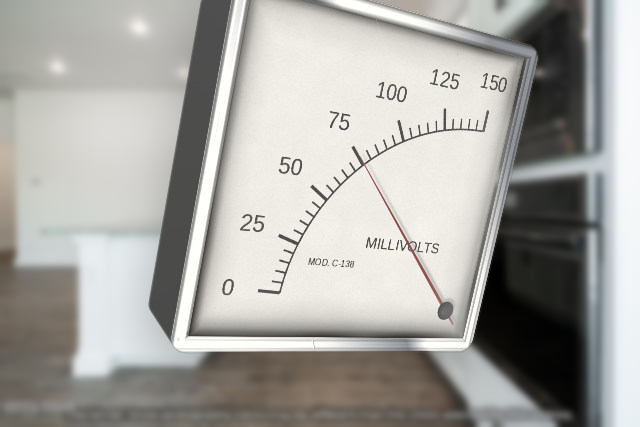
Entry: 75 mV
